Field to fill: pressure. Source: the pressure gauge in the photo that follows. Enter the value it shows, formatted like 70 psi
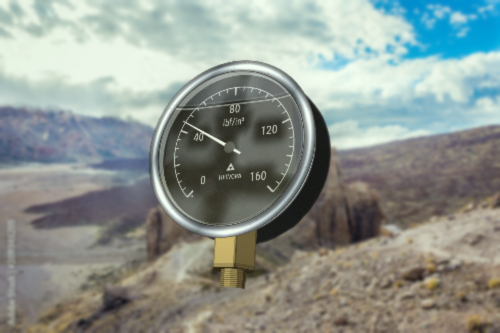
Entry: 45 psi
